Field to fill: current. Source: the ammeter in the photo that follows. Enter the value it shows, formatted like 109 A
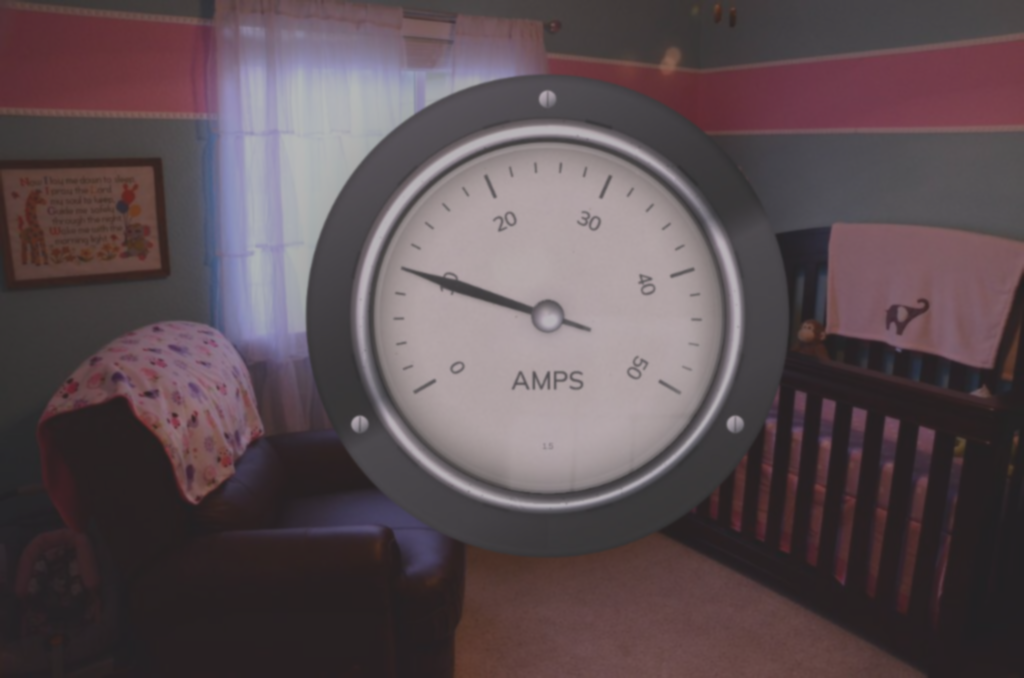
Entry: 10 A
